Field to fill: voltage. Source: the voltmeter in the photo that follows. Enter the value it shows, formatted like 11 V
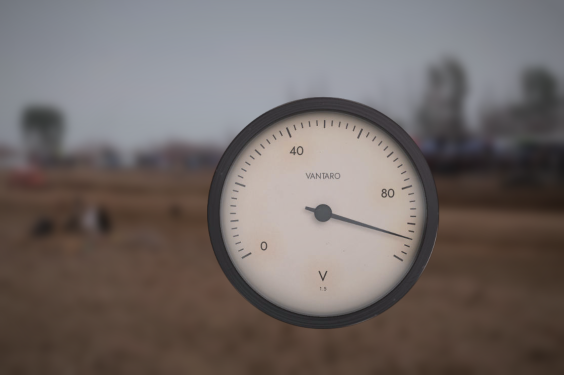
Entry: 94 V
